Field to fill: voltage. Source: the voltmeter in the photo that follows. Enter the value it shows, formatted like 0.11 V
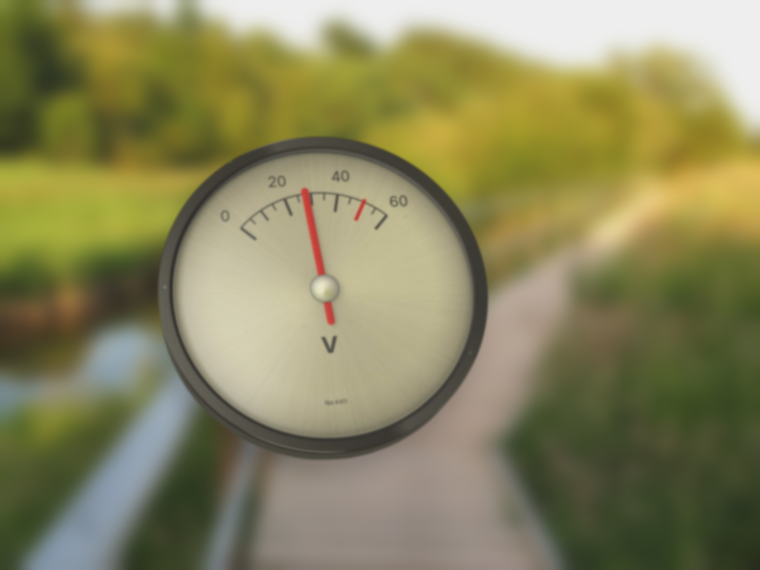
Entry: 27.5 V
